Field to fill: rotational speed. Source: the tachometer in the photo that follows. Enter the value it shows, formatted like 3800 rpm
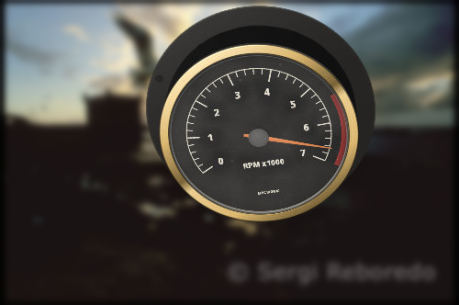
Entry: 6600 rpm
